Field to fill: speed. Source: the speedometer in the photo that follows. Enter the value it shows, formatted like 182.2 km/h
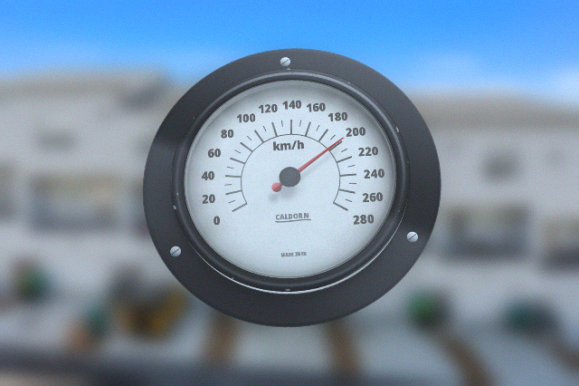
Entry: 200 km/h
